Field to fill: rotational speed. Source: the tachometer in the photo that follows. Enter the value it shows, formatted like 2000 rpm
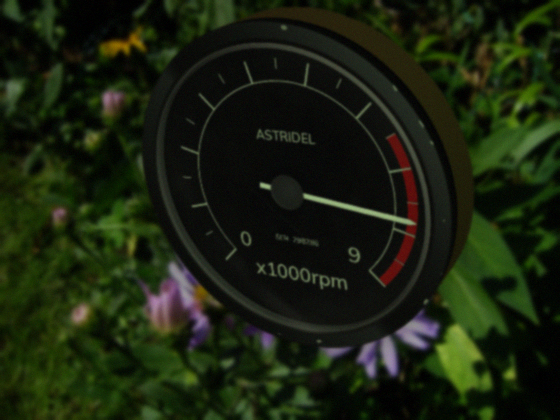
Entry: 7750 rpm
